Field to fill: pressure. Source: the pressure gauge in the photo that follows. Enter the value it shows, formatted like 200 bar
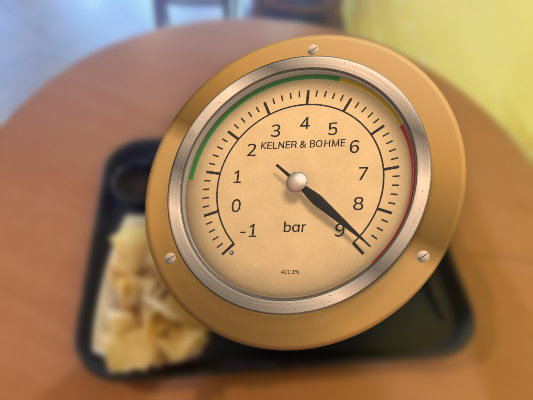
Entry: 8.8 bar
